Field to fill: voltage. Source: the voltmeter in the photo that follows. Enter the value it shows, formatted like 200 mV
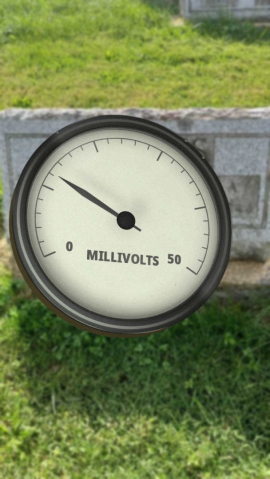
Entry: 12 mV
